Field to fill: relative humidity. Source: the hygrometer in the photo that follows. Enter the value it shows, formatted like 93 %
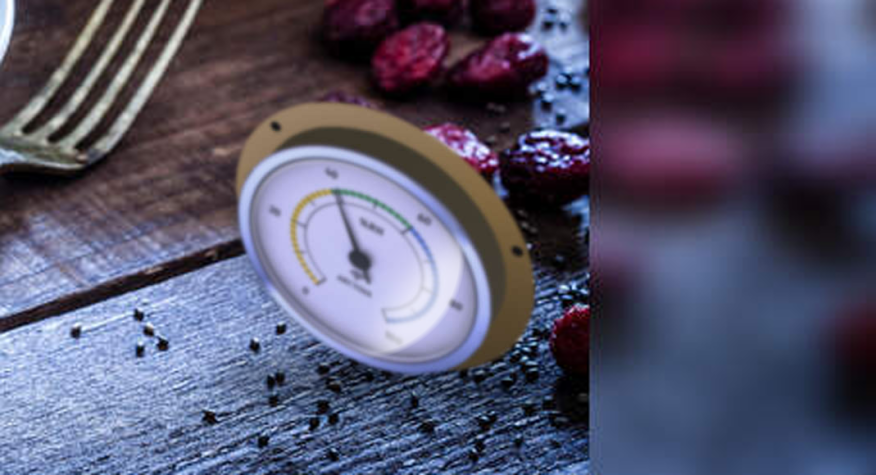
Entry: 40 %
